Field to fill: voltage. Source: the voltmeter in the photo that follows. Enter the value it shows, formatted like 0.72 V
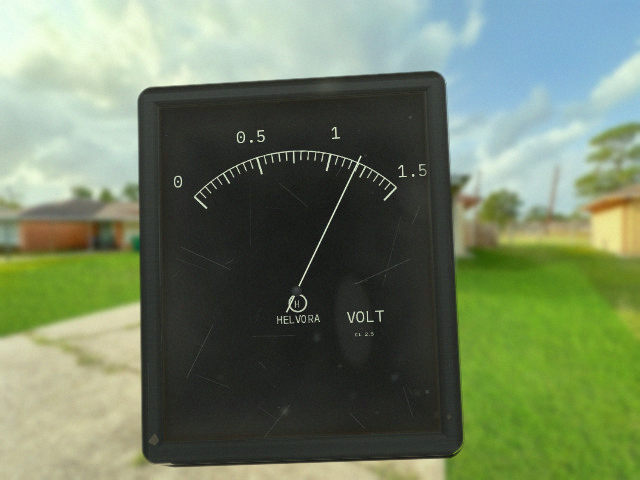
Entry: 1.2 V
